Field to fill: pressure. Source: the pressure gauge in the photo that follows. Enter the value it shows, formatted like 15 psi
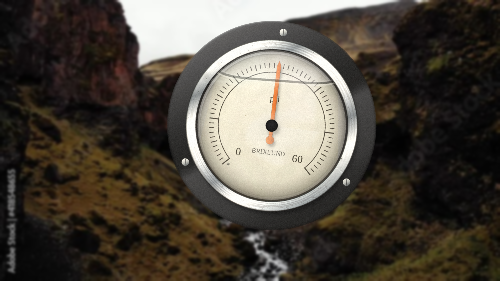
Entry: 30 psi
